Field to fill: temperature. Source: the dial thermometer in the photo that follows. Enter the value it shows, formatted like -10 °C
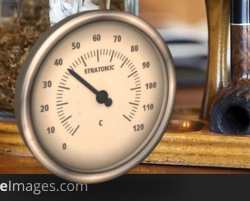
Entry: 40 °C
